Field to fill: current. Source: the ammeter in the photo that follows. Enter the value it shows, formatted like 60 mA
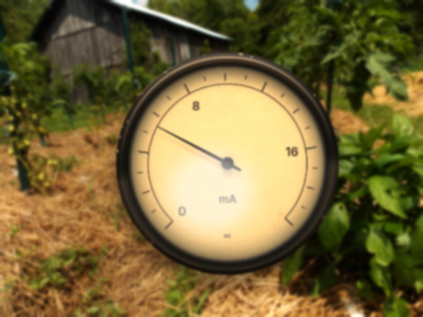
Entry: 5.5 mA
